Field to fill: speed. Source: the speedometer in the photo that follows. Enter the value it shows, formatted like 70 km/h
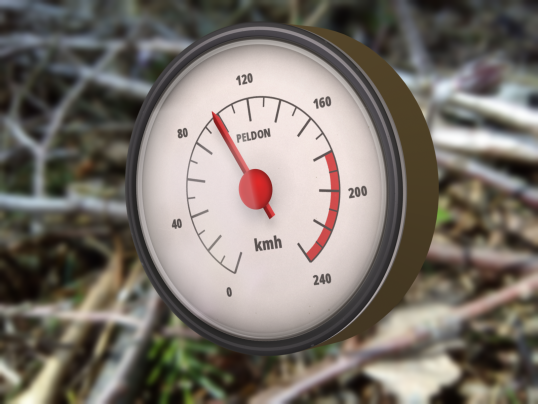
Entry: 100 km/h
